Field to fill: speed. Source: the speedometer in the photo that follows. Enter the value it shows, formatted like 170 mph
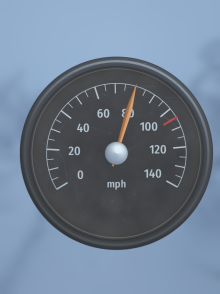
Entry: 80 mph
